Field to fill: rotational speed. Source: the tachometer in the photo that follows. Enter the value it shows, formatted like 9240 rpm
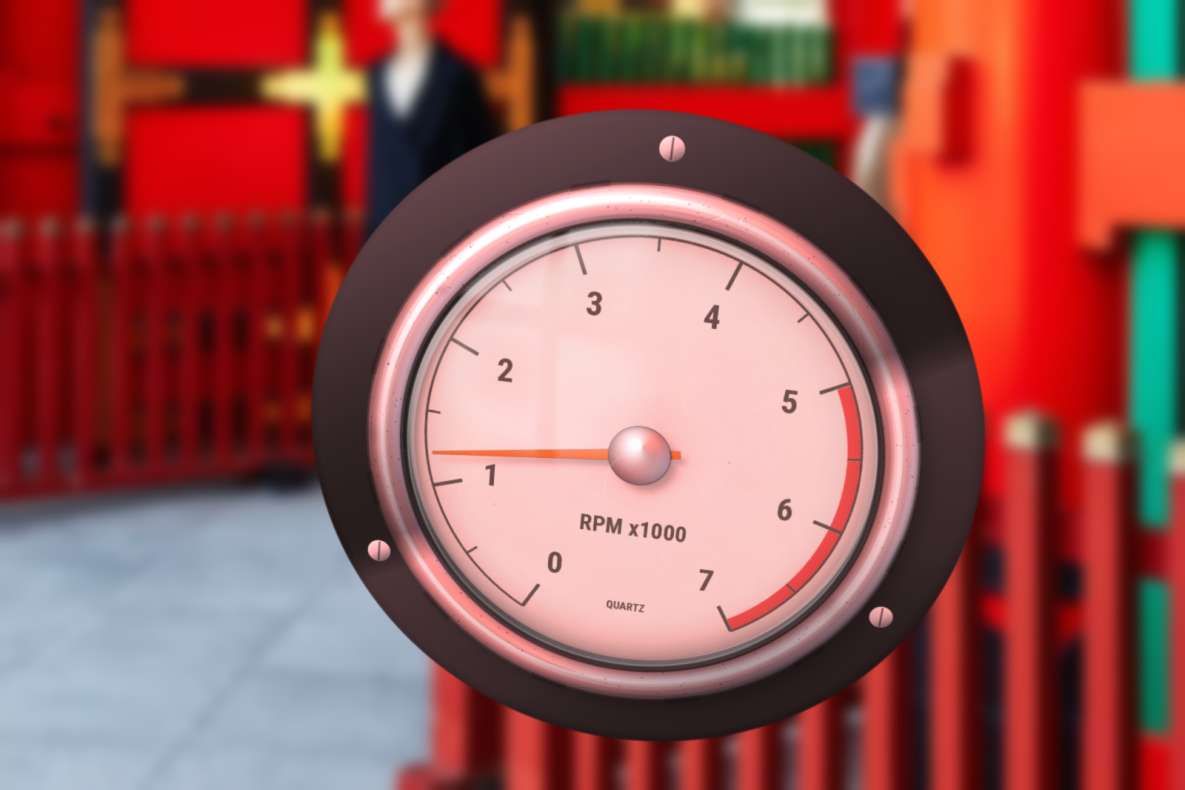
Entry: 1250 rpm
